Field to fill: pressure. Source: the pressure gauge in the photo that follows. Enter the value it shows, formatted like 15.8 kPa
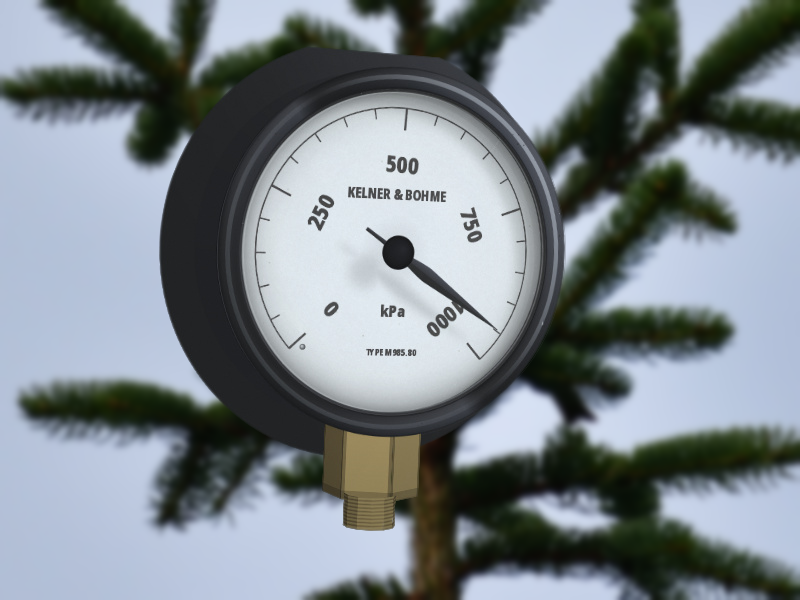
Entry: 950 kPa
